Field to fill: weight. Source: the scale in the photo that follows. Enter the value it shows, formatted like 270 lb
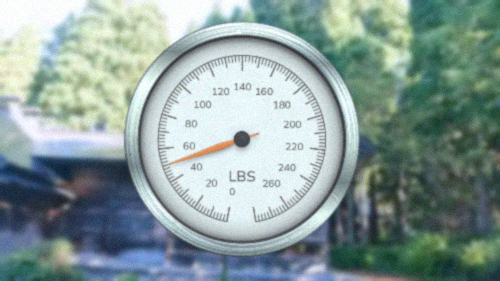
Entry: 50 lb
